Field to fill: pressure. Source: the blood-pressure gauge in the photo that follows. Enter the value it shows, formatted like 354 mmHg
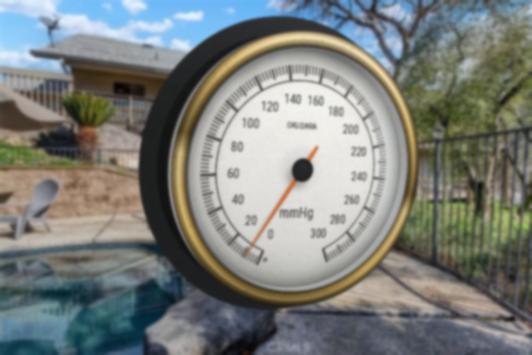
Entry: 10 mmHg
